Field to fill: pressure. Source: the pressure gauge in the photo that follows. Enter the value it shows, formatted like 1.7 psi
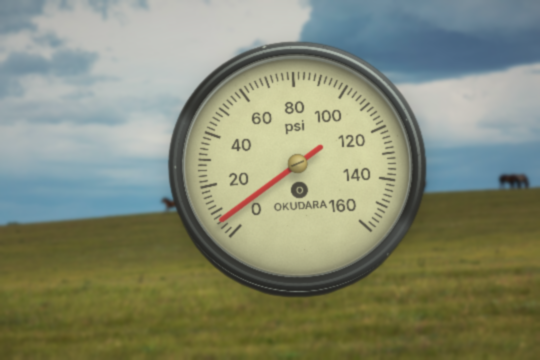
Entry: 6 psi
